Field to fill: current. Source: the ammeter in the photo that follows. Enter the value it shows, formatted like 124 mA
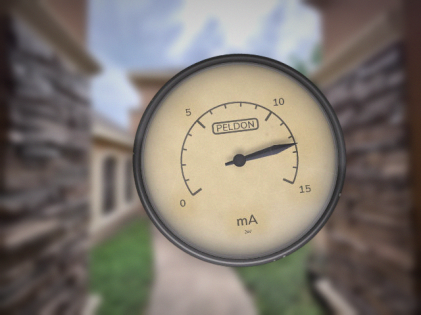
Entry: 12.5 mA
